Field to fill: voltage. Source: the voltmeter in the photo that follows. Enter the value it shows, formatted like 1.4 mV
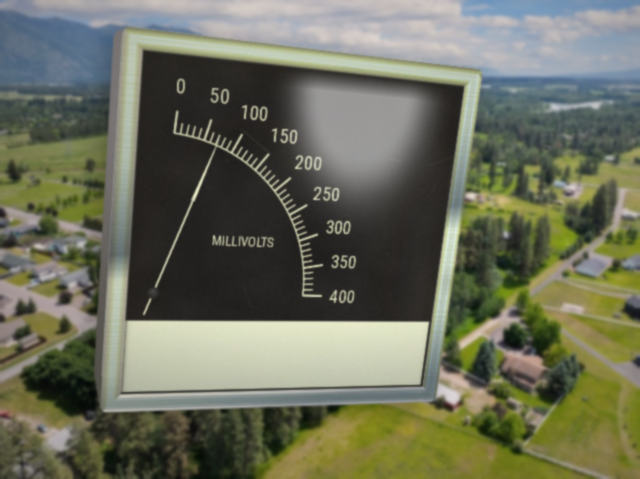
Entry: 70 mV
